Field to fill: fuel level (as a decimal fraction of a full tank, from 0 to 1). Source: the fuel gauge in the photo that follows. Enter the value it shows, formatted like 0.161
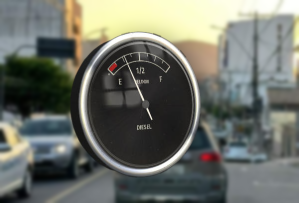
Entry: 0.25
